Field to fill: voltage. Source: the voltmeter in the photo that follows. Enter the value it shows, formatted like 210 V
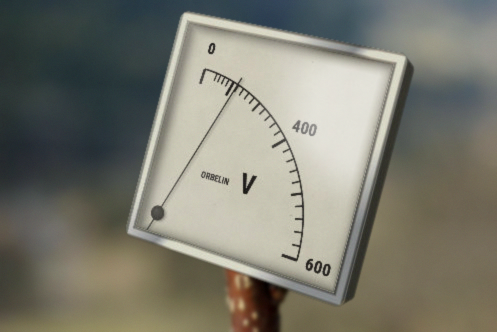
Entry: 220 V
